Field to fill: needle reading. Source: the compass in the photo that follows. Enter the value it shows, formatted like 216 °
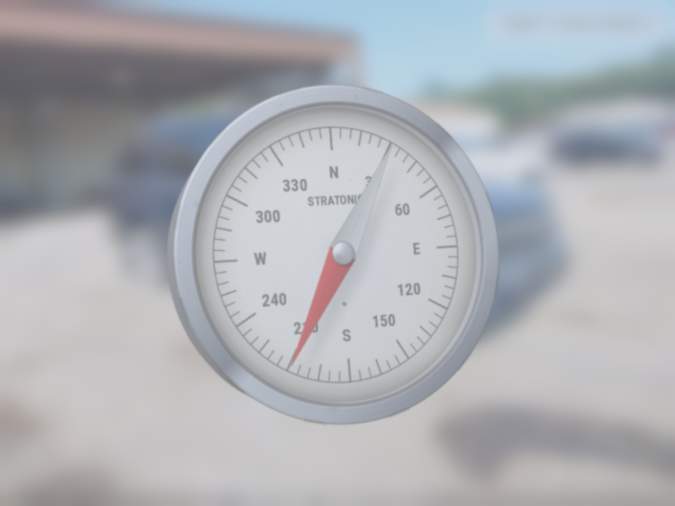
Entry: 210 °
